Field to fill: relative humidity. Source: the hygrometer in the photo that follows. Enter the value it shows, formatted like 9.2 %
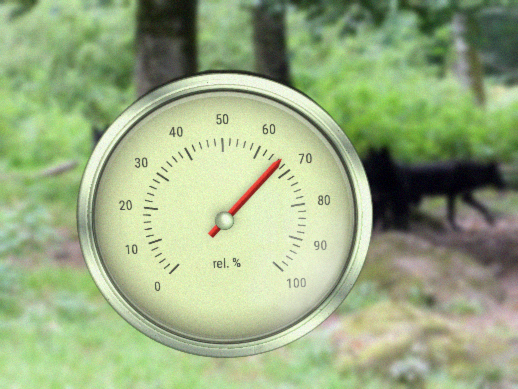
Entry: 66 %
